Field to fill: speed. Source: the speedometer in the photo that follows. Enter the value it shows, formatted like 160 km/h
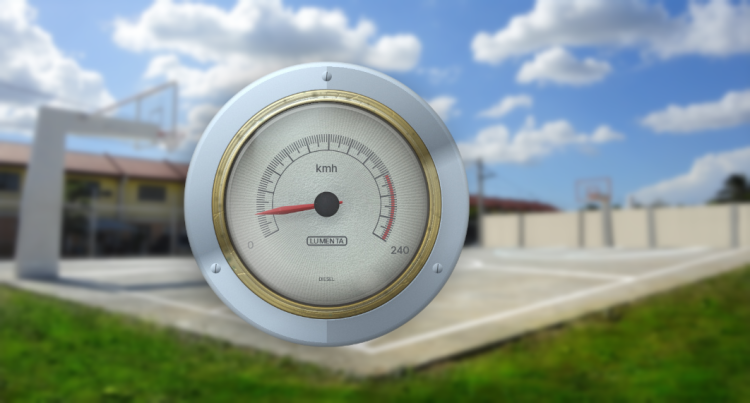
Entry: 20 km/h
